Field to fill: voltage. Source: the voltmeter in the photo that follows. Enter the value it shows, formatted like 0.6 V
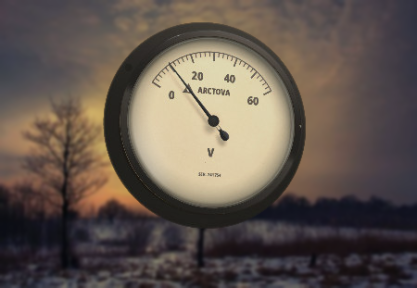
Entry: 10 V
